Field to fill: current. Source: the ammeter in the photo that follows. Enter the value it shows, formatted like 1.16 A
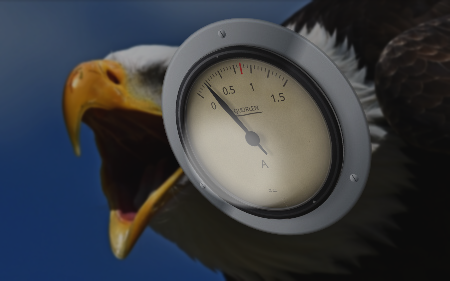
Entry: 0.25 A
